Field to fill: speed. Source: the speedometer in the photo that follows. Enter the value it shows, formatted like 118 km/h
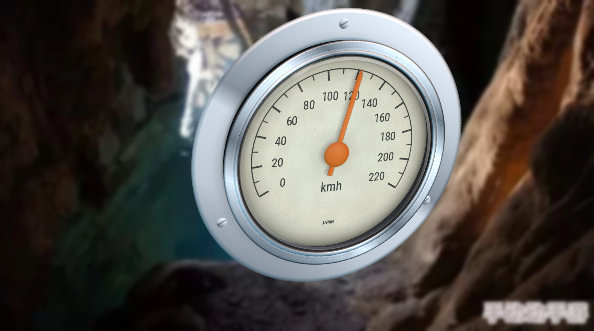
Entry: 120 km/h
